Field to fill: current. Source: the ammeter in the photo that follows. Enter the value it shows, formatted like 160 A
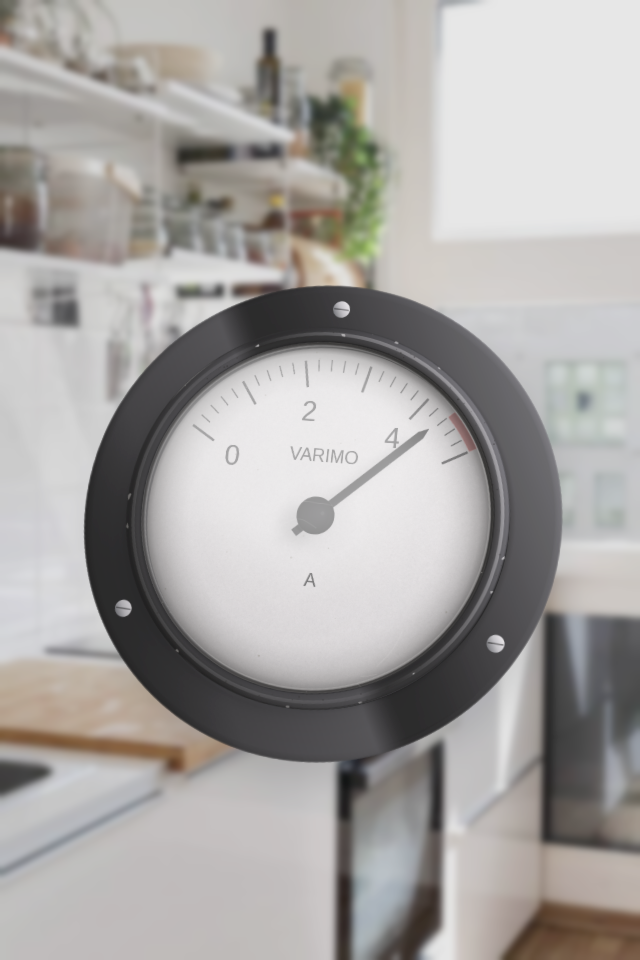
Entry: 4.4 A
